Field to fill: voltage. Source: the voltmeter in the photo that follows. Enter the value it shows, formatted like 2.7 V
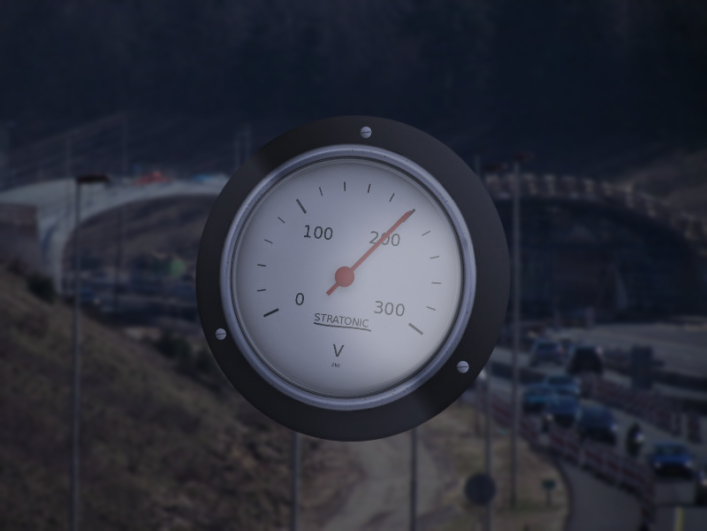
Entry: 200 V
